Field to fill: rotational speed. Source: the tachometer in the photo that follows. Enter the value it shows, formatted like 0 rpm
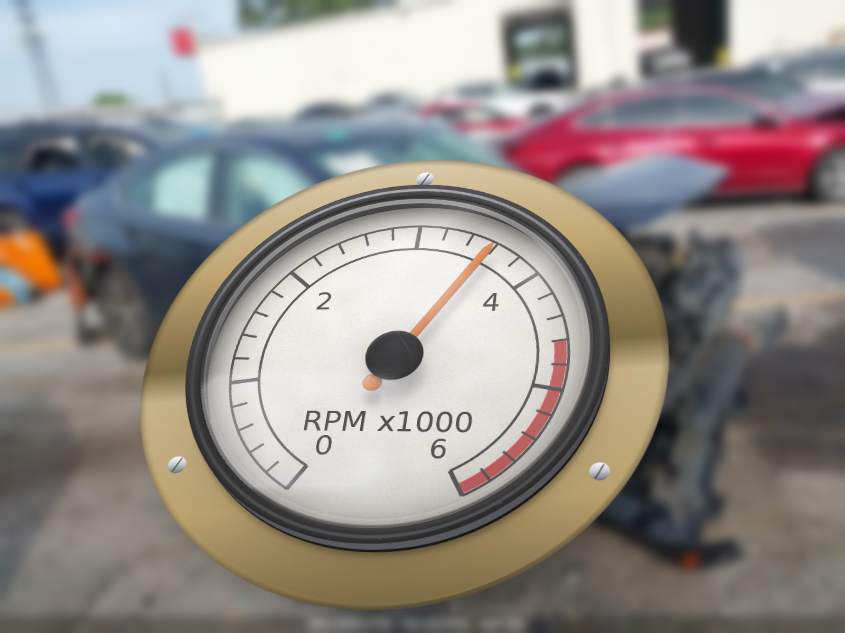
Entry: 3600 rpm
